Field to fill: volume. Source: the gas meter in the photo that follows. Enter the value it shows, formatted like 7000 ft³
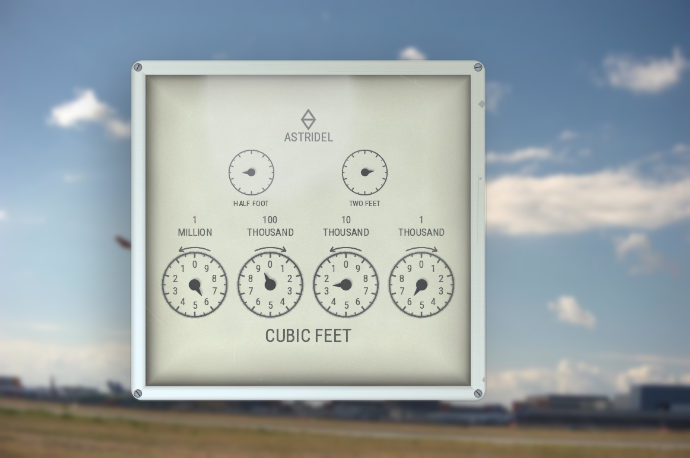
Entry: 592600 ft³
